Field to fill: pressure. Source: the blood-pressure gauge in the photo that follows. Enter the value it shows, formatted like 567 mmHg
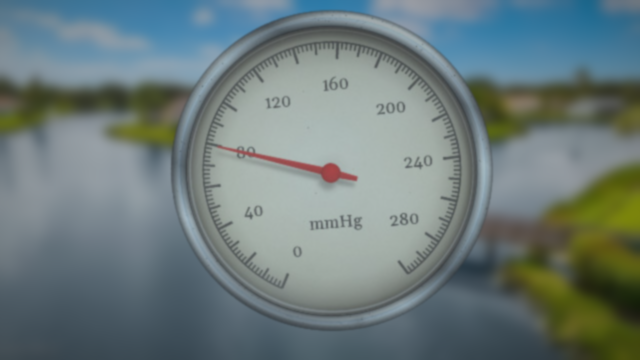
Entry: 80 mmHg
